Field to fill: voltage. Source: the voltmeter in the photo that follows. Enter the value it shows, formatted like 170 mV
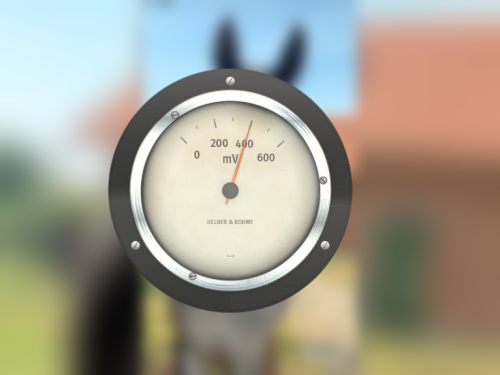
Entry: 400 mV
